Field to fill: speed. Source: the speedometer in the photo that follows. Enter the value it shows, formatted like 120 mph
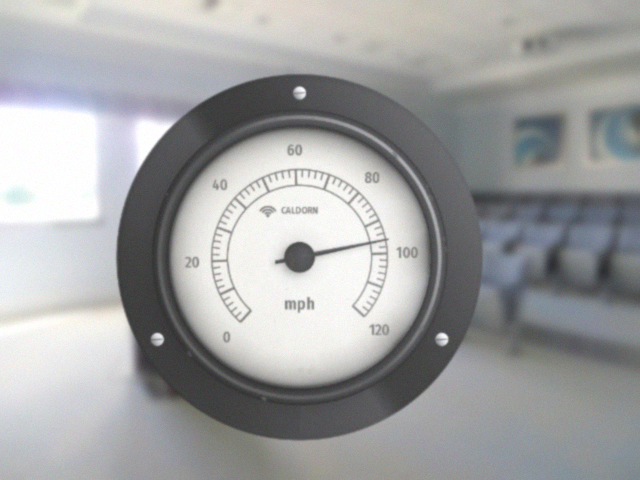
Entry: 96 mph
